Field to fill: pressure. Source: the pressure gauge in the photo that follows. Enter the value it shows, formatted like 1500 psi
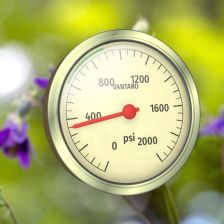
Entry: 350 psi
